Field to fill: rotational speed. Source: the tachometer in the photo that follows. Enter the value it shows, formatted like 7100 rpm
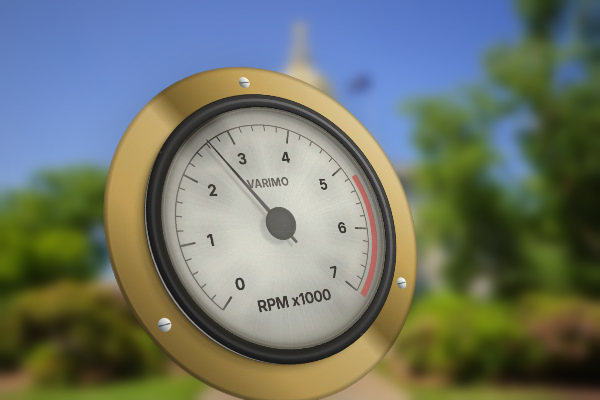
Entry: 2600 rpm
